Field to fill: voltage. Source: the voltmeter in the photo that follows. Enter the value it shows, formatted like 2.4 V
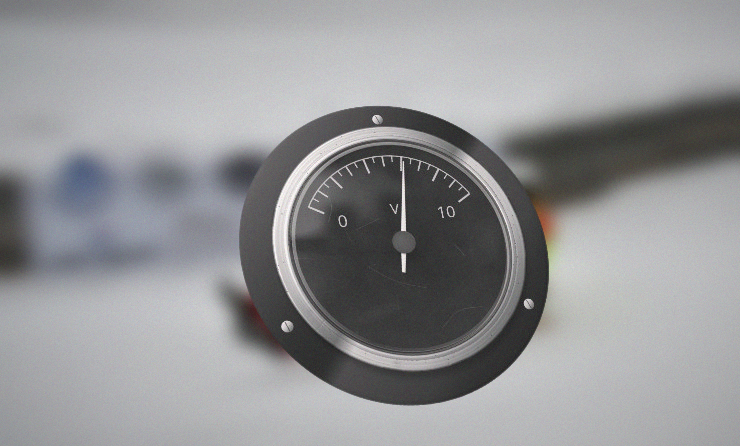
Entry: 6 V
